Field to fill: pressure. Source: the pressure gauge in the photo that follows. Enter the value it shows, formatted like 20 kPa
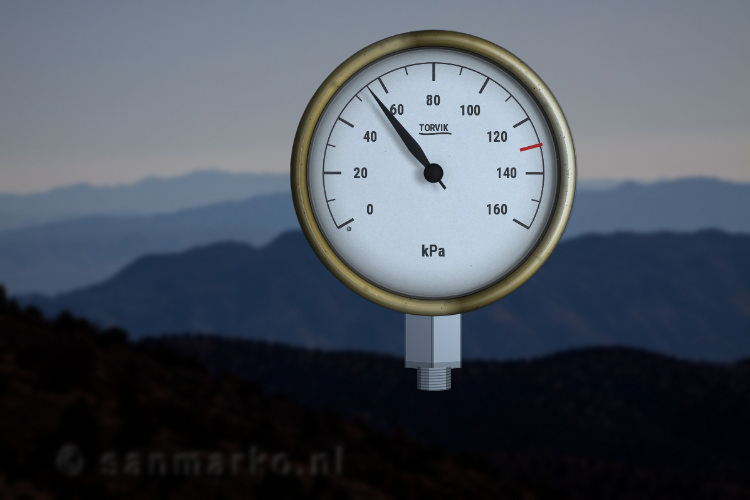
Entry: 55 kPa
